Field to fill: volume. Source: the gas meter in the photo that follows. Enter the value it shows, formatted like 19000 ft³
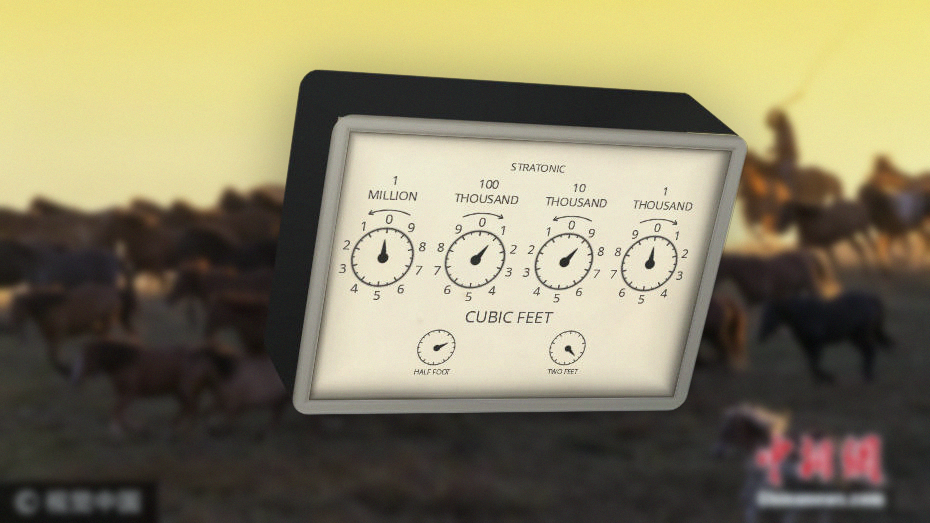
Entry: 9000 ft³
